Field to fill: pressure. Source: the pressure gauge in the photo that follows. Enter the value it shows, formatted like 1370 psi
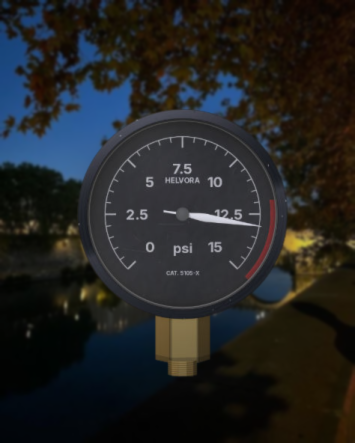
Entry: 13 psi
